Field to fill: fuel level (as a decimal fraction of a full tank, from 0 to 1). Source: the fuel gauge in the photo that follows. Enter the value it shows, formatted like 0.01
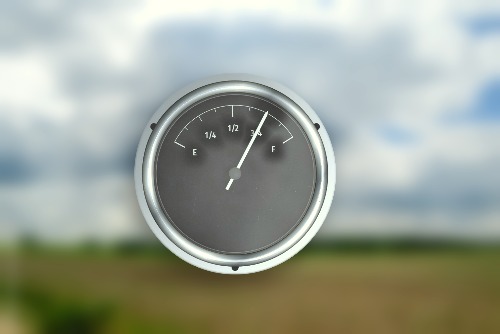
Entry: 0.75
